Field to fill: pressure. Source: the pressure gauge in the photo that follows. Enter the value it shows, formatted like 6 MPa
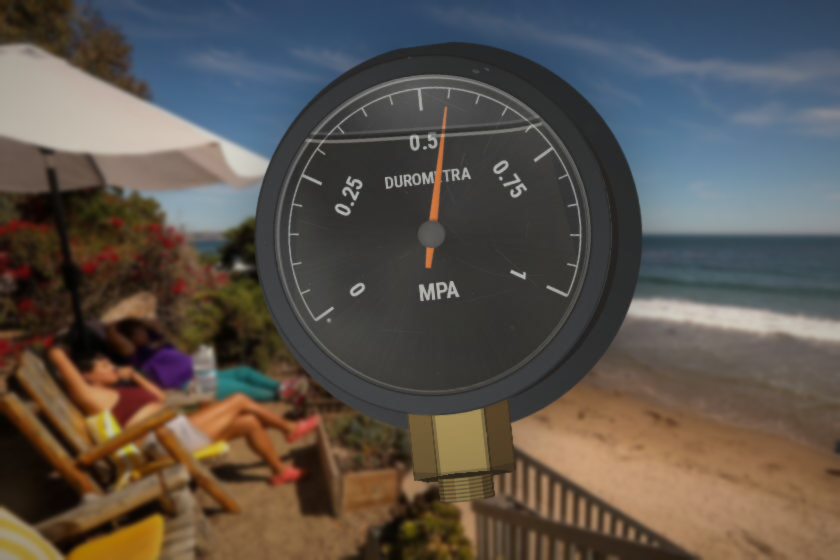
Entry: 0.55 MPa
